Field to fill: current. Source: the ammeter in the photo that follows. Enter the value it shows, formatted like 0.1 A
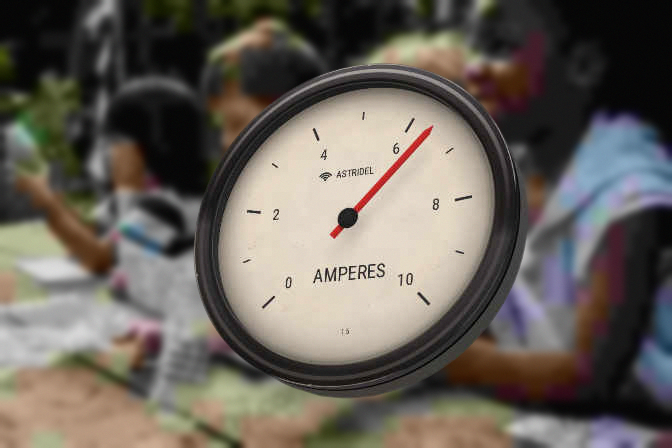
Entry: 6.5 A
